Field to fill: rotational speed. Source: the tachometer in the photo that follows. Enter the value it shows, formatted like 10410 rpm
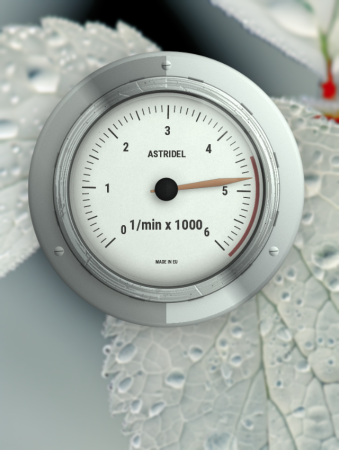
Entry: 4800 rpm
